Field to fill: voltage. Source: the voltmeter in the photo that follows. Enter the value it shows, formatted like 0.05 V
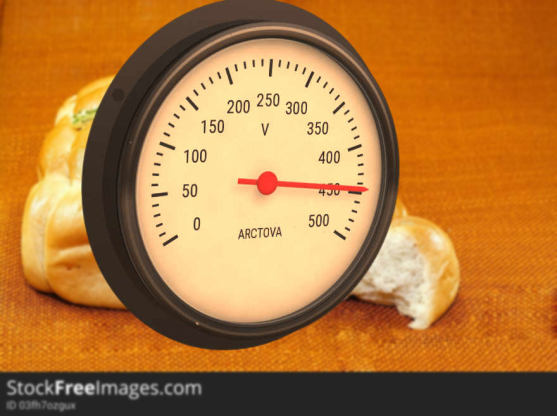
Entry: 445 V
